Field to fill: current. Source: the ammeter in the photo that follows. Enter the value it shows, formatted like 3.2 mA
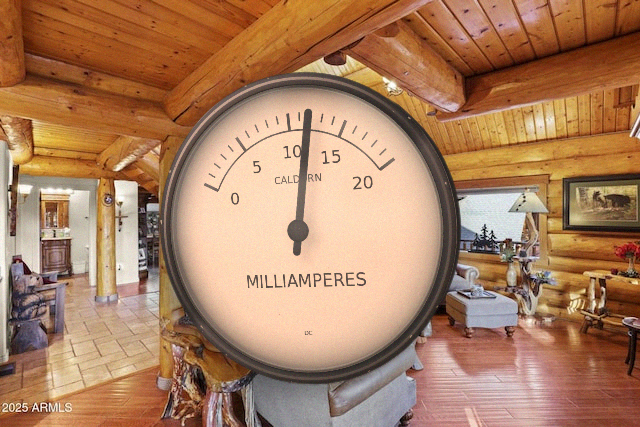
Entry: 12 mA
